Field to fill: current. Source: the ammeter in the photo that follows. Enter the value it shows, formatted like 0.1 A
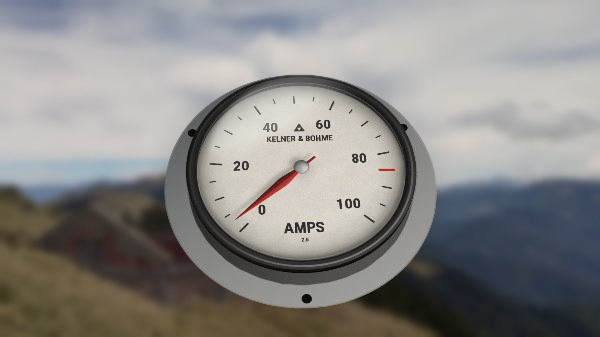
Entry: 2.5 A
